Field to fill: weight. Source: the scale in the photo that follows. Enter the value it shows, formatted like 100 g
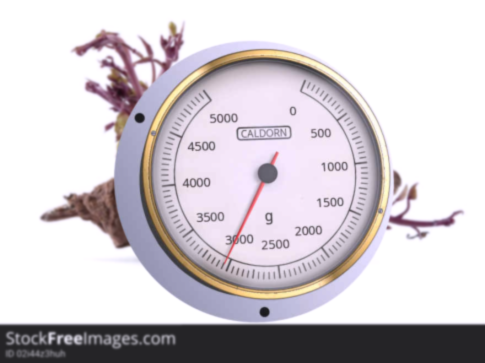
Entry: 3050 g
